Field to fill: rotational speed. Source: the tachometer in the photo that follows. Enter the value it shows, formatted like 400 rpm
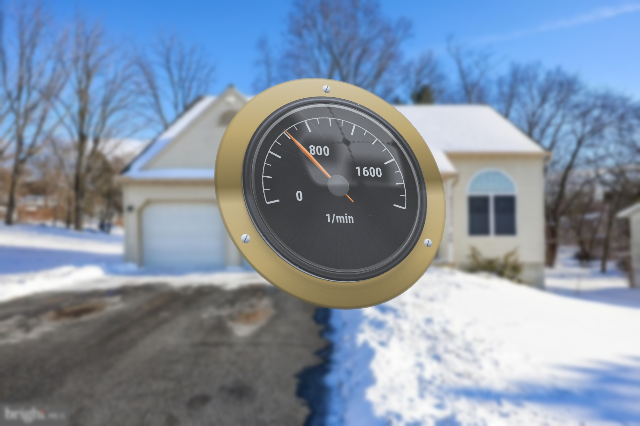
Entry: 600 rpm
